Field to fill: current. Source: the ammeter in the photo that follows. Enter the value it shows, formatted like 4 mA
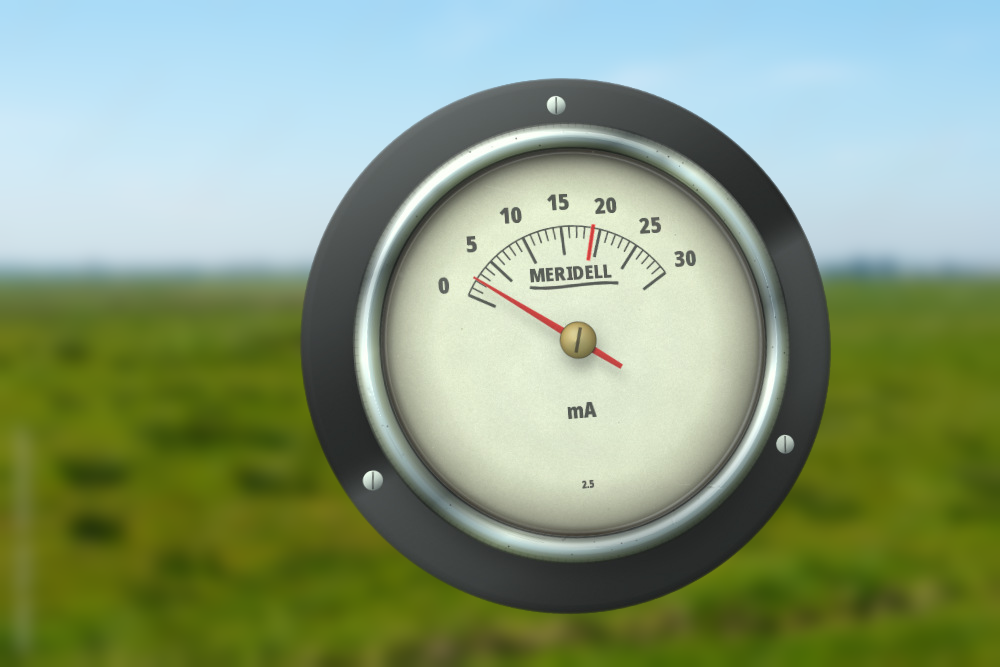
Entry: 2 mA
